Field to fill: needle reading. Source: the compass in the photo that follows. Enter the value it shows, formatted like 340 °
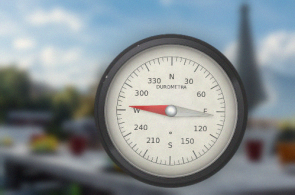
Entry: 275 °
